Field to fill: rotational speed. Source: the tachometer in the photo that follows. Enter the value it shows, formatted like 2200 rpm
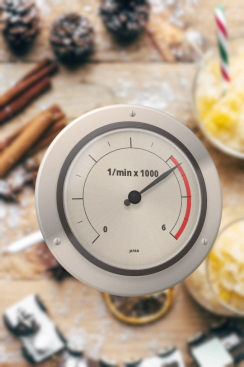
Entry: 4250 rpm
